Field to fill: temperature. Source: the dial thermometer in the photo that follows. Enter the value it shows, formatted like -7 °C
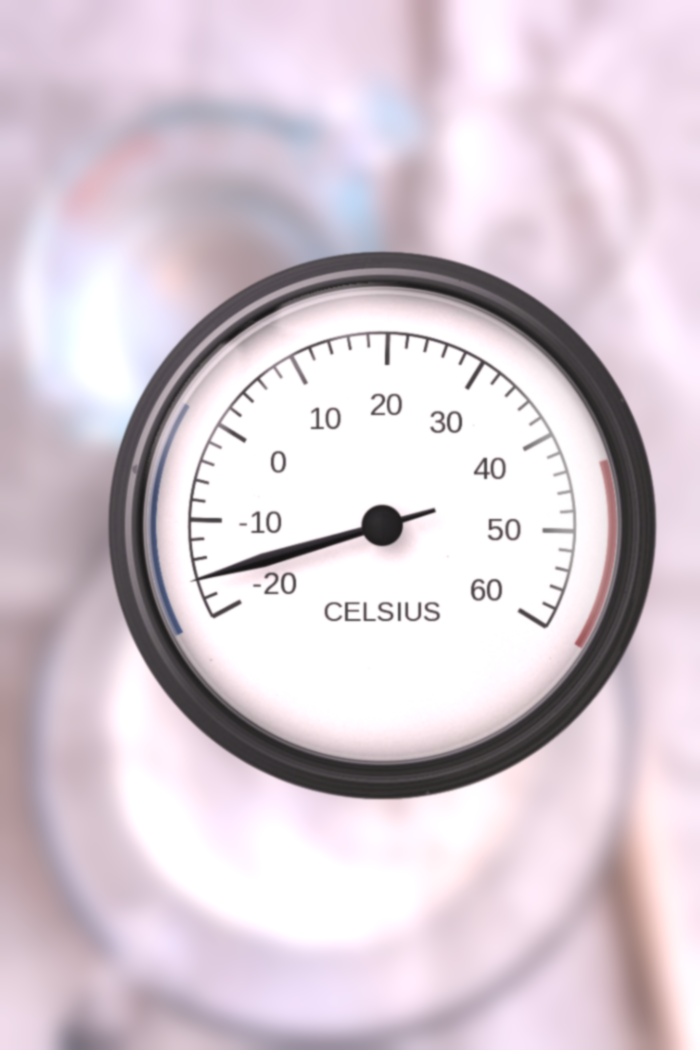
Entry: -16 °C
